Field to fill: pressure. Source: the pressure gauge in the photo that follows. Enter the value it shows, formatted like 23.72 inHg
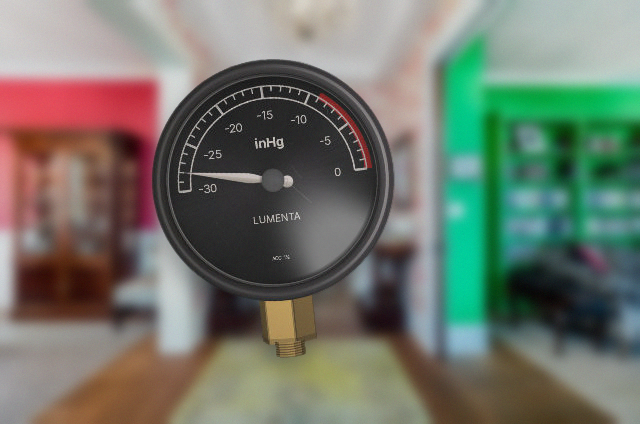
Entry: -28 inHg
